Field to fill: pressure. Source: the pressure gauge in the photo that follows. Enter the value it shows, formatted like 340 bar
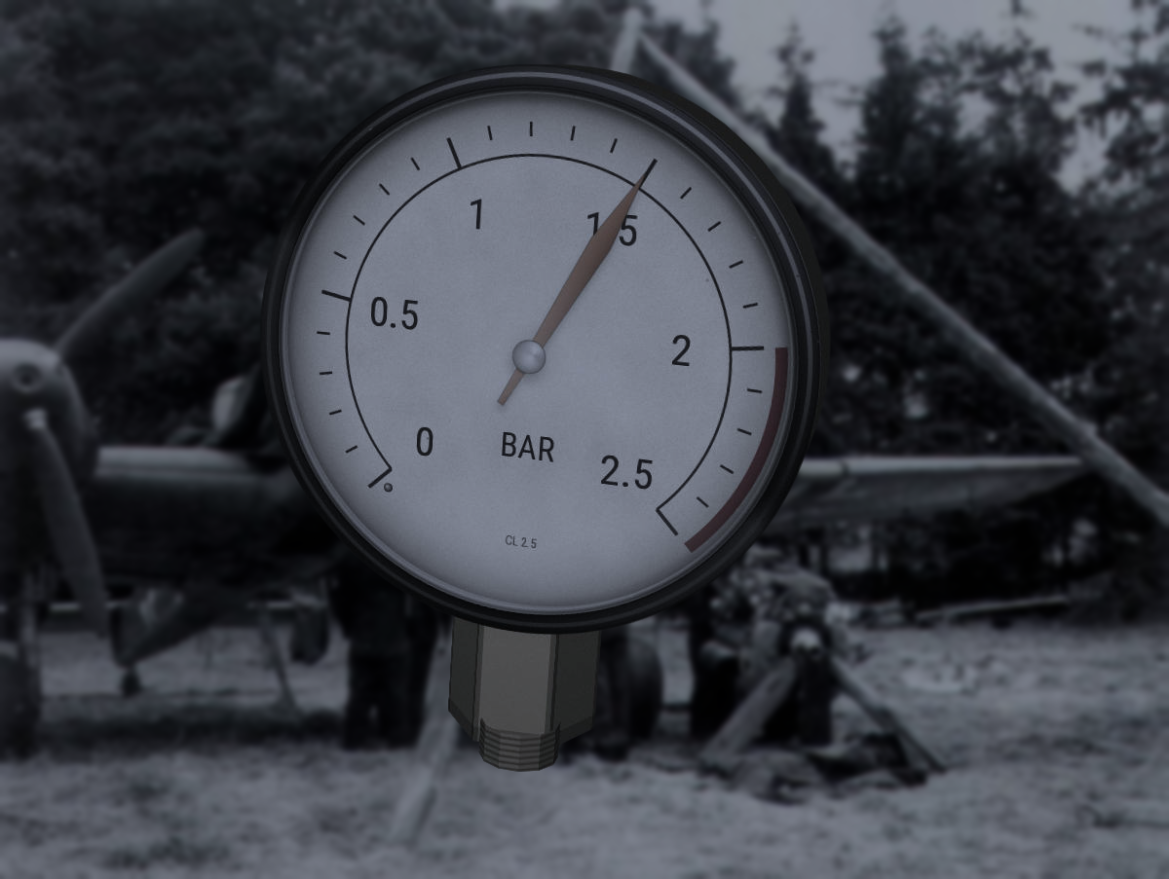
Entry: 1.5 bar
